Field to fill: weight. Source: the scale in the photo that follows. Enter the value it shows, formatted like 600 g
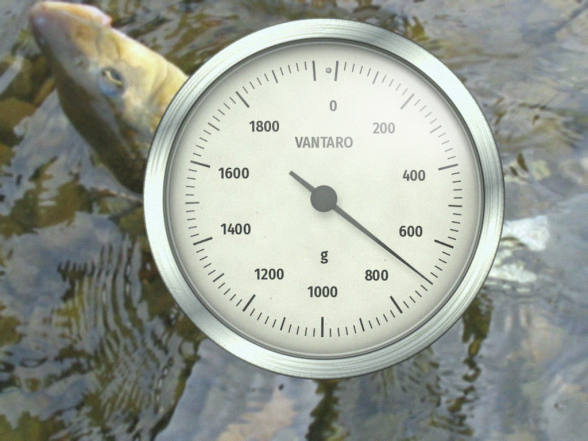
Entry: 700 g
